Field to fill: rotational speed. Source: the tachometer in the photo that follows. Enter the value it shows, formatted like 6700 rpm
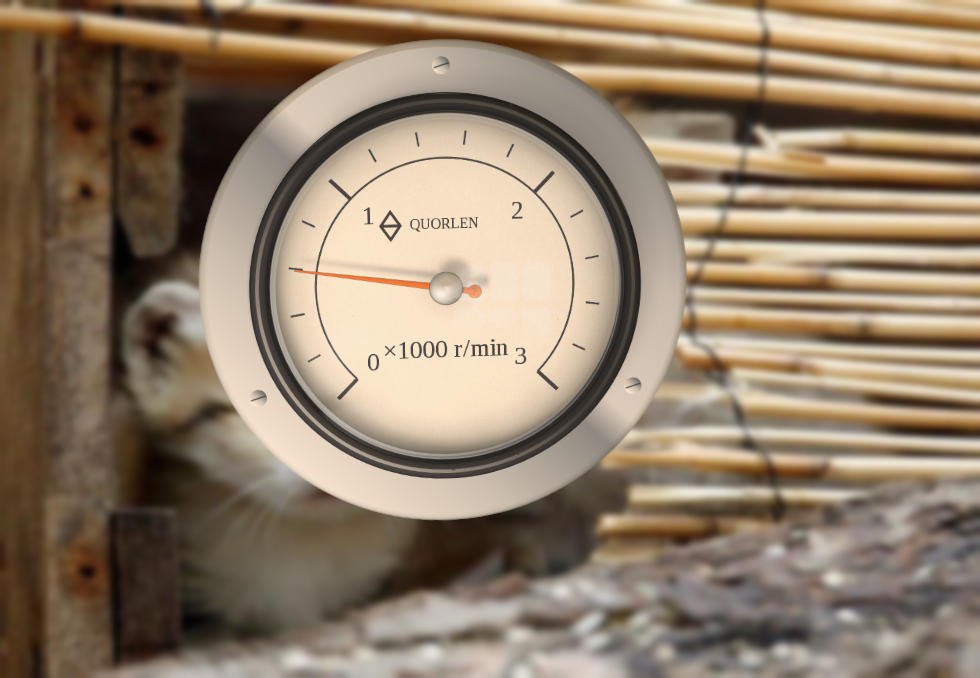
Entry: 600 rpm
